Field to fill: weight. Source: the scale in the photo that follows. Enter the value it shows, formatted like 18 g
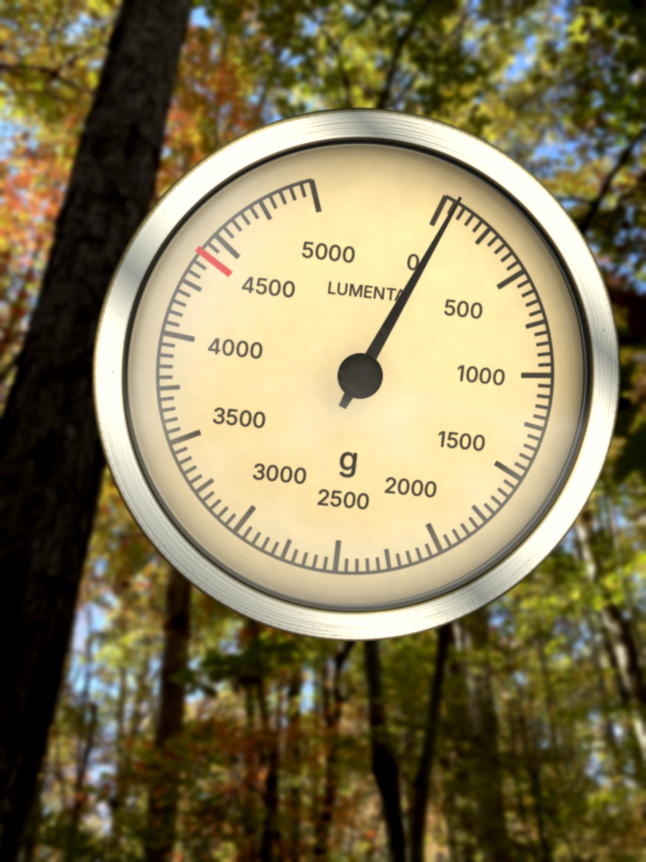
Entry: 50 g
